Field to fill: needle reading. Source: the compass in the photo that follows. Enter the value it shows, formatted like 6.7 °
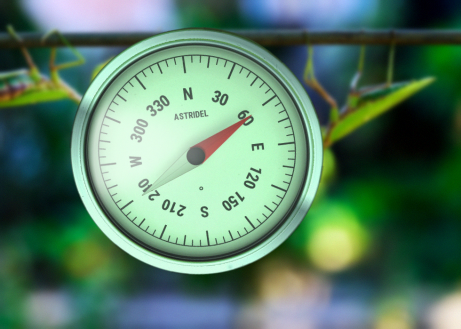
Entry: 60 °
